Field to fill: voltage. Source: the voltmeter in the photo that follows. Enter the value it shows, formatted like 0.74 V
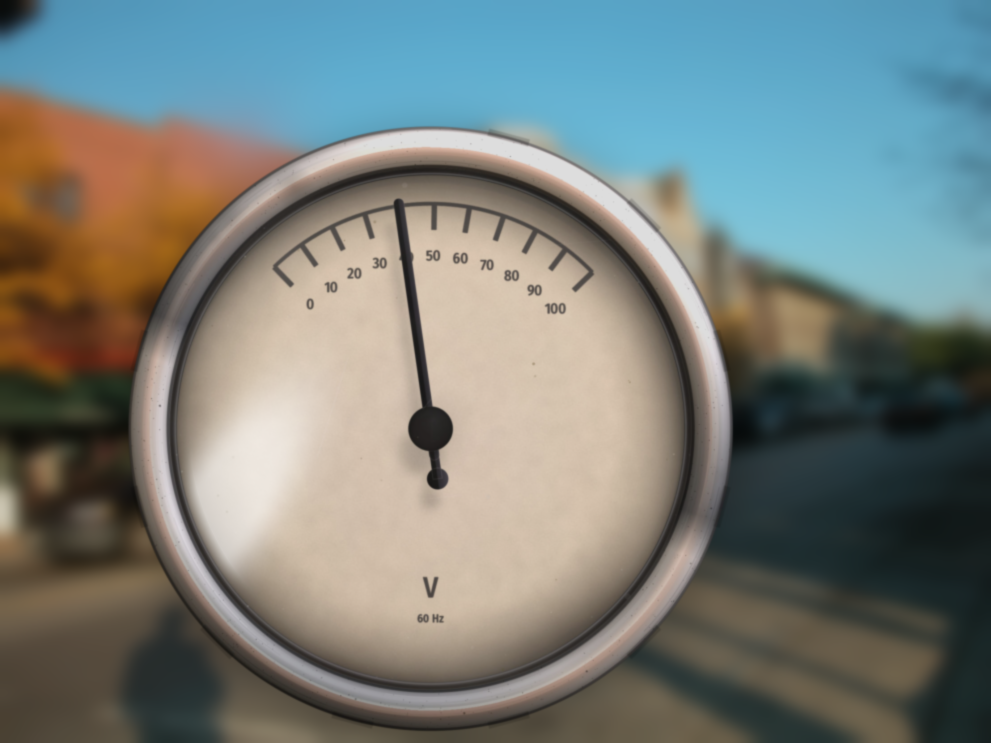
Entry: 40 V
